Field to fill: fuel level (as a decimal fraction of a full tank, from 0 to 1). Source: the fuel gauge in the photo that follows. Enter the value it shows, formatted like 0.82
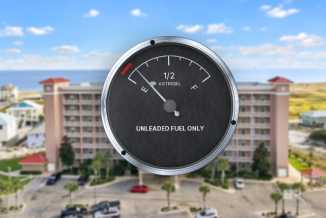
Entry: 0.125
